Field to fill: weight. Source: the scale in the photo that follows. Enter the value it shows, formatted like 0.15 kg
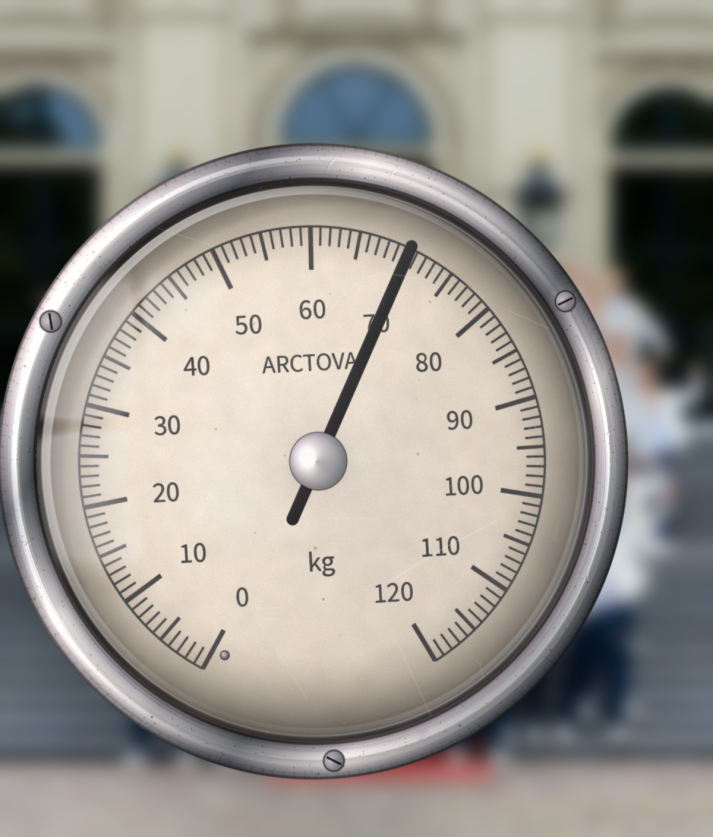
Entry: 70 kg
